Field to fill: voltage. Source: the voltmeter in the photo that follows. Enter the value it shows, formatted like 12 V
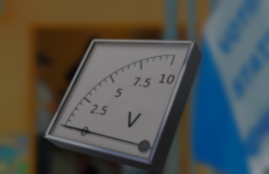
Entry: 0 V
